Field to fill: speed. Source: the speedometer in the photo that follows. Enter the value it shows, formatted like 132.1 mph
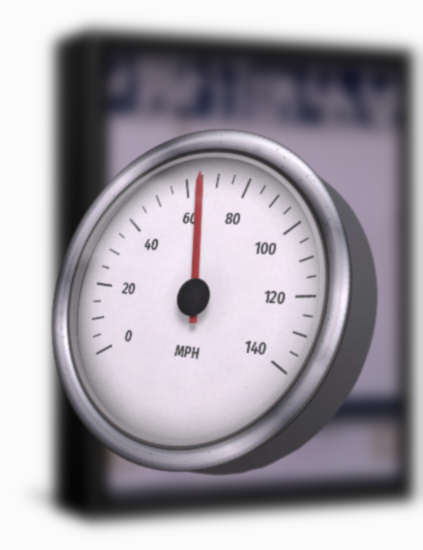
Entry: 65 mph
